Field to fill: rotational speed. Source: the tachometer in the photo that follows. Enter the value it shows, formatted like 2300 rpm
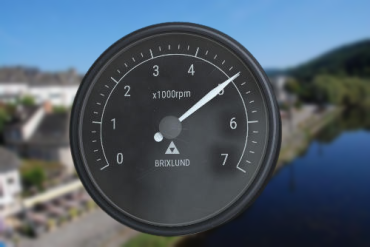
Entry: 5000 rpm
